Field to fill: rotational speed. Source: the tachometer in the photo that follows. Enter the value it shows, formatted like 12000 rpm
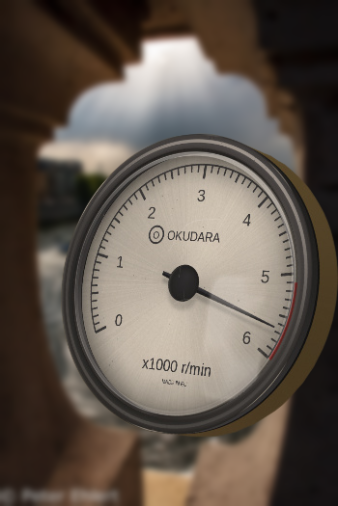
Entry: 5650 rpm
